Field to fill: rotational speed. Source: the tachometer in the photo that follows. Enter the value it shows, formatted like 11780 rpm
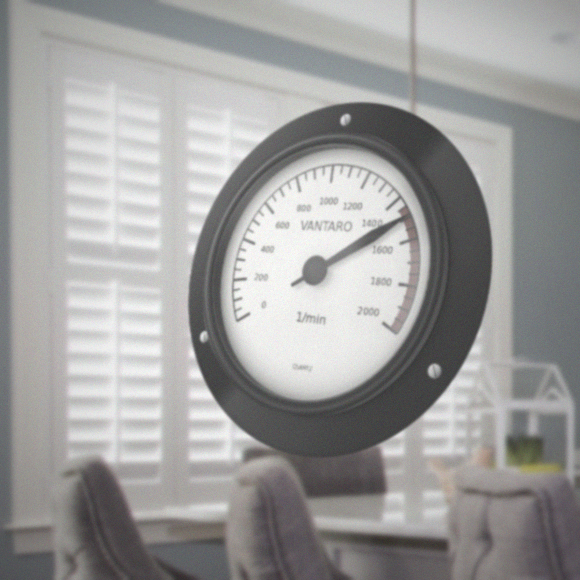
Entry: 1500 rpm
